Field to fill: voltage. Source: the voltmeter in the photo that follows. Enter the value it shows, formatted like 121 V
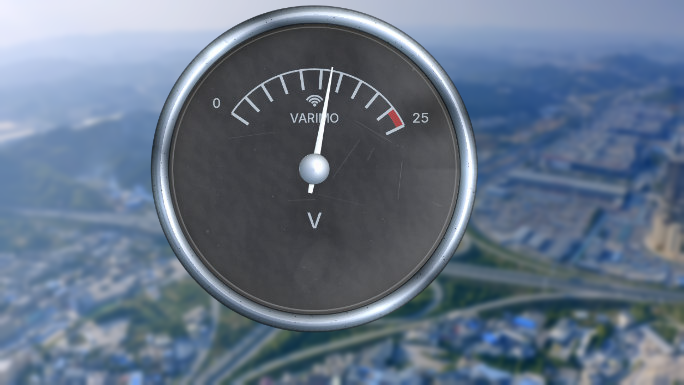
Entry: 13.75 V
